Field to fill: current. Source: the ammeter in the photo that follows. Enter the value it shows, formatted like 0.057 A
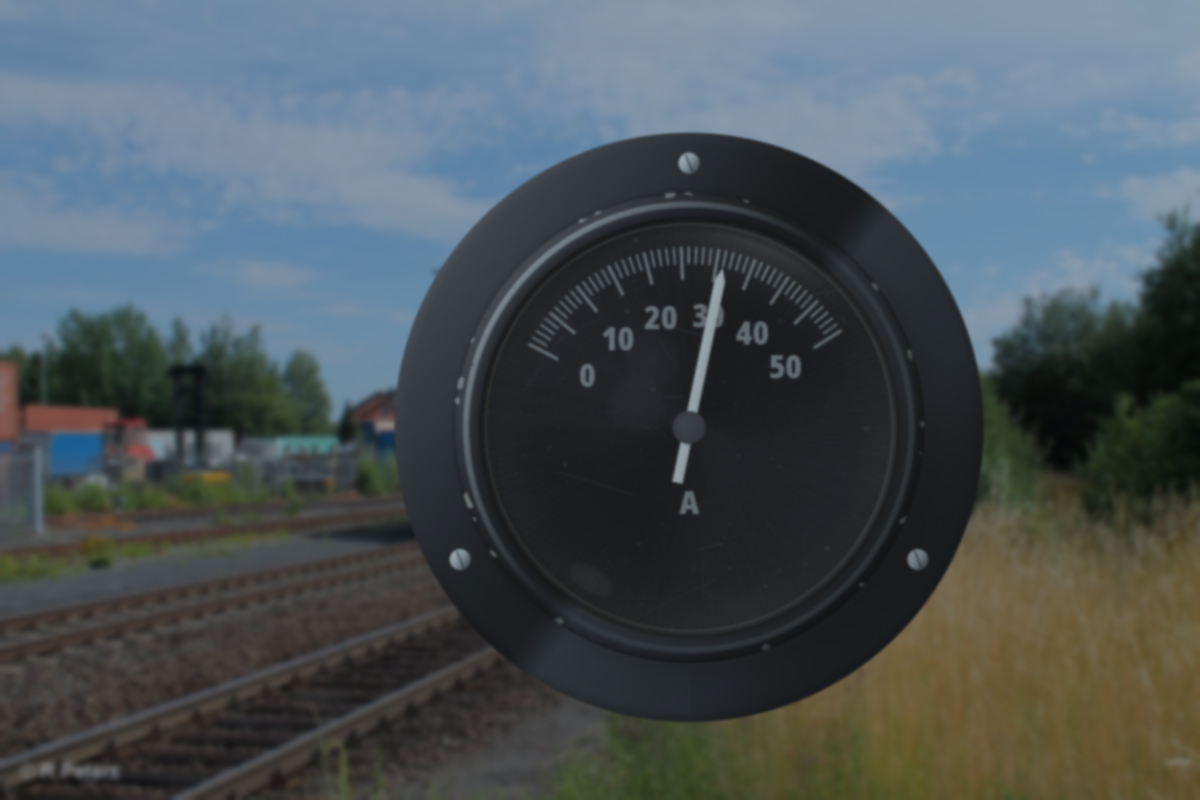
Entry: 31 A
